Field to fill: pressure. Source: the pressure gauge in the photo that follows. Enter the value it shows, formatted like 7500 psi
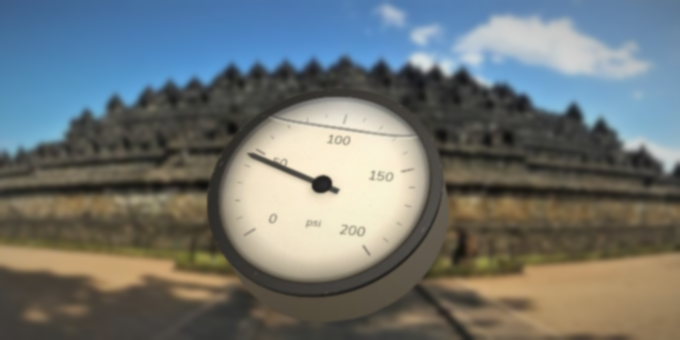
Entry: 45 psi
